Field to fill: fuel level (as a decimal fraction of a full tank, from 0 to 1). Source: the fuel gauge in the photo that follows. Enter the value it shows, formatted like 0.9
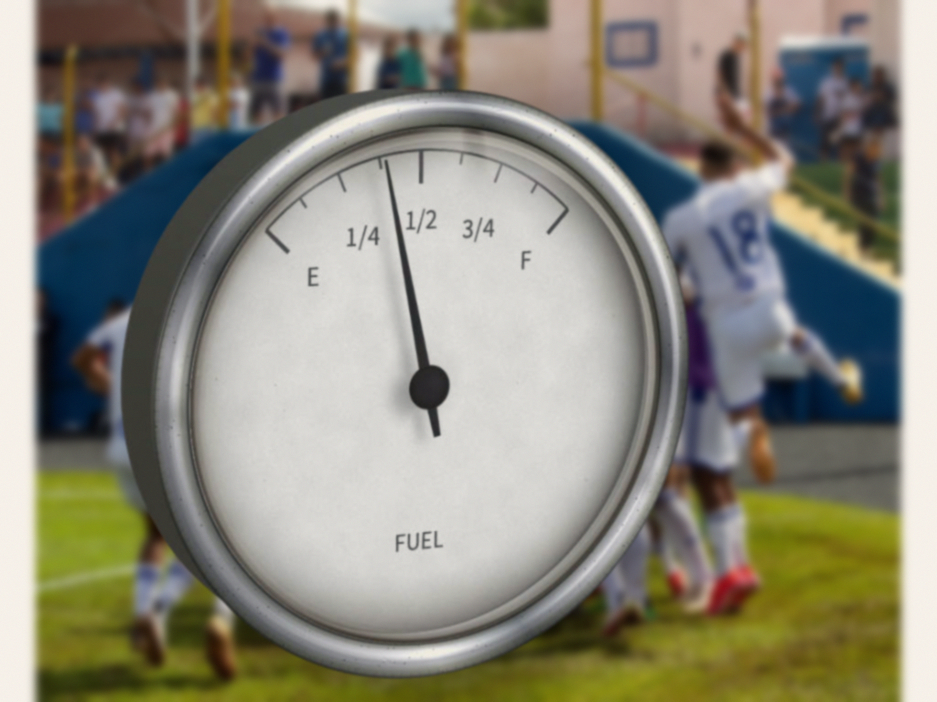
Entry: 0.375
